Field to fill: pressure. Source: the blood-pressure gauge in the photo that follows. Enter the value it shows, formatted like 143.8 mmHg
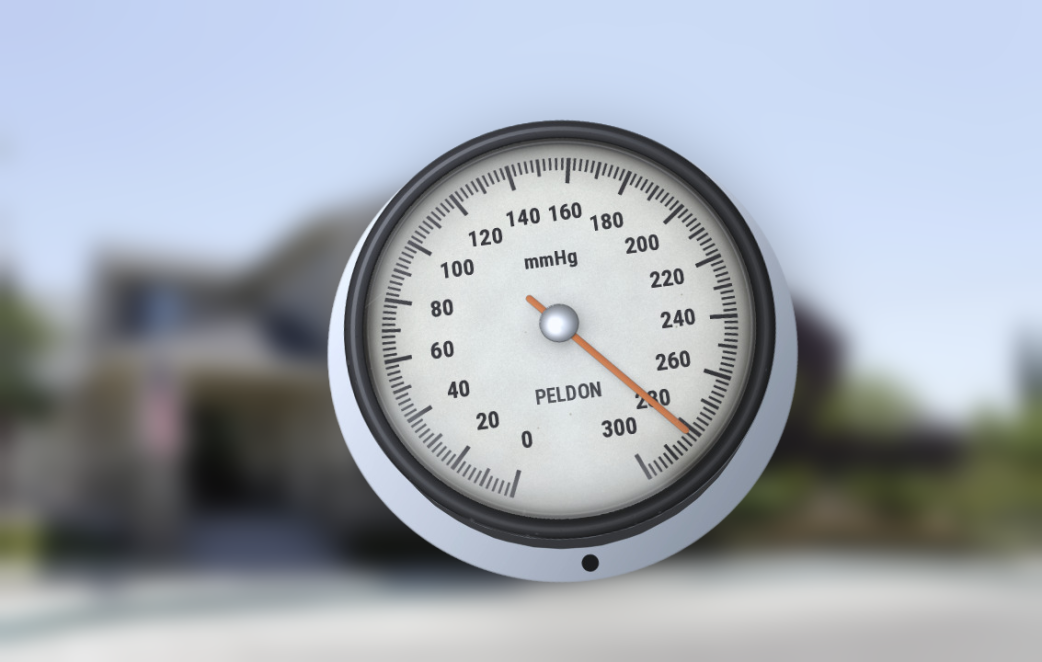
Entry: 282 mmHg
